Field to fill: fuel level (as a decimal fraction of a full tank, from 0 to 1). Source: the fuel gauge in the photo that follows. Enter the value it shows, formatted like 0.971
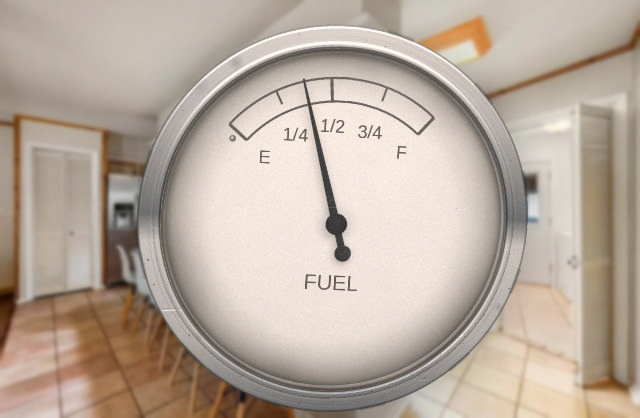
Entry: 0.375
